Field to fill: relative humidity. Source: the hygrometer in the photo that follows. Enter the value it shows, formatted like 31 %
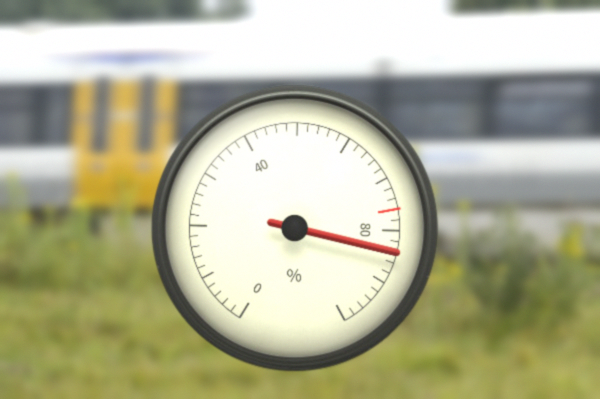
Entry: 84 %
